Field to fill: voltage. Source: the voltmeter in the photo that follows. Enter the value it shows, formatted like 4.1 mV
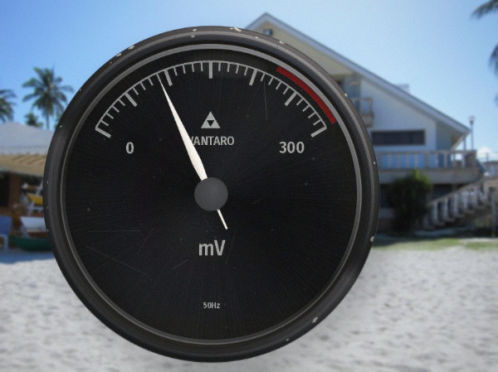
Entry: 90 mV
